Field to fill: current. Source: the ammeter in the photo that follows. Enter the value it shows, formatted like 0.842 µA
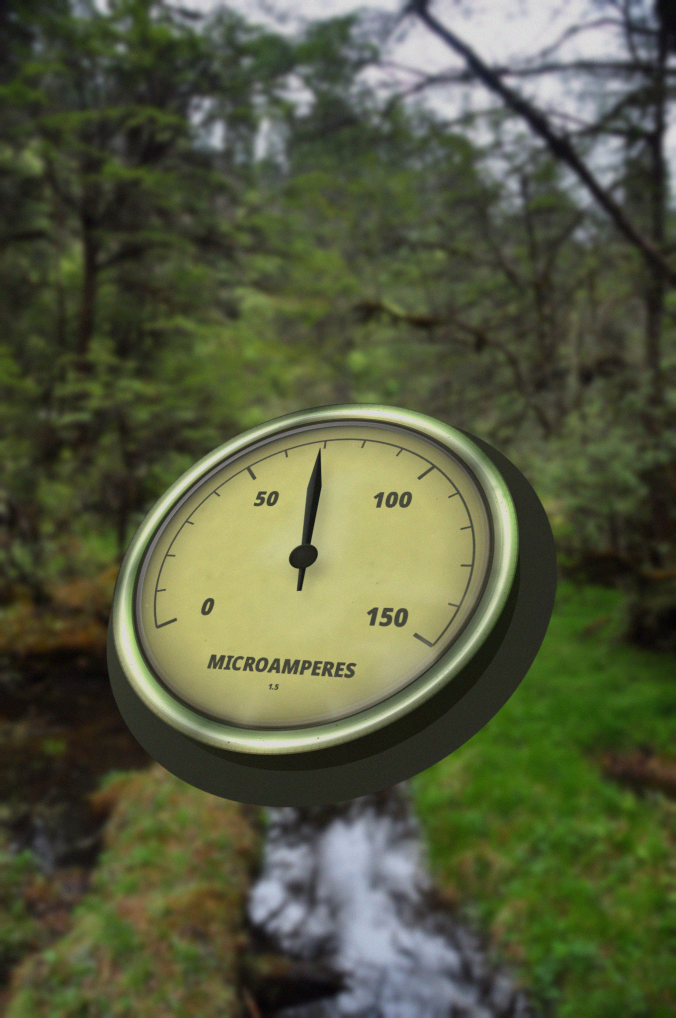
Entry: 70 µA
